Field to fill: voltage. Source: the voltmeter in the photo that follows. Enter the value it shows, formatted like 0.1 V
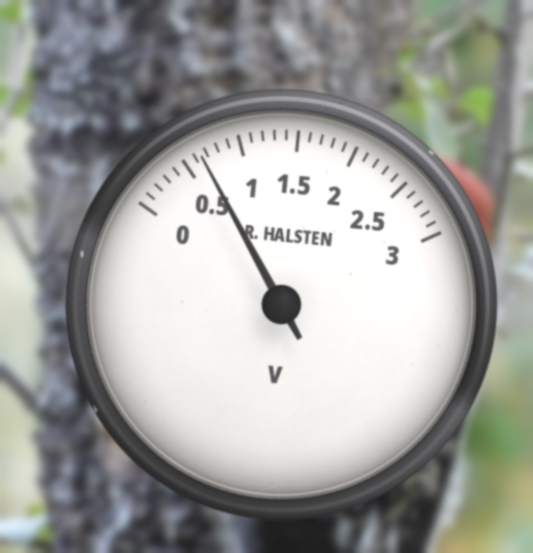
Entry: 0.65 V
